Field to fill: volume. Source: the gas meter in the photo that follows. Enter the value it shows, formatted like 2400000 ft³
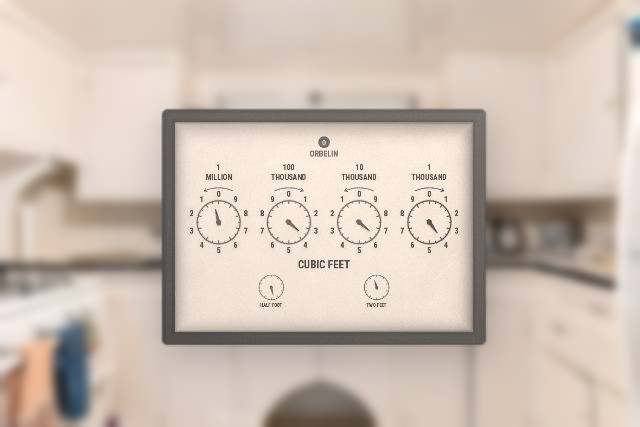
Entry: 36400 ft³
